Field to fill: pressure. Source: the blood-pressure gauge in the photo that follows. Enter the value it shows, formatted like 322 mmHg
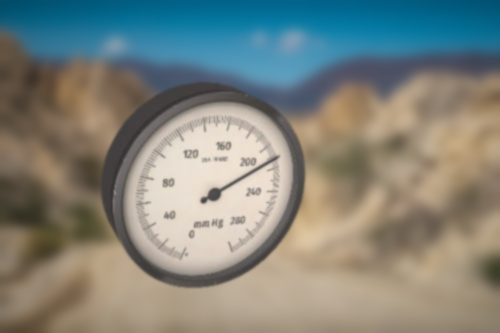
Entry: 210 mmHg
